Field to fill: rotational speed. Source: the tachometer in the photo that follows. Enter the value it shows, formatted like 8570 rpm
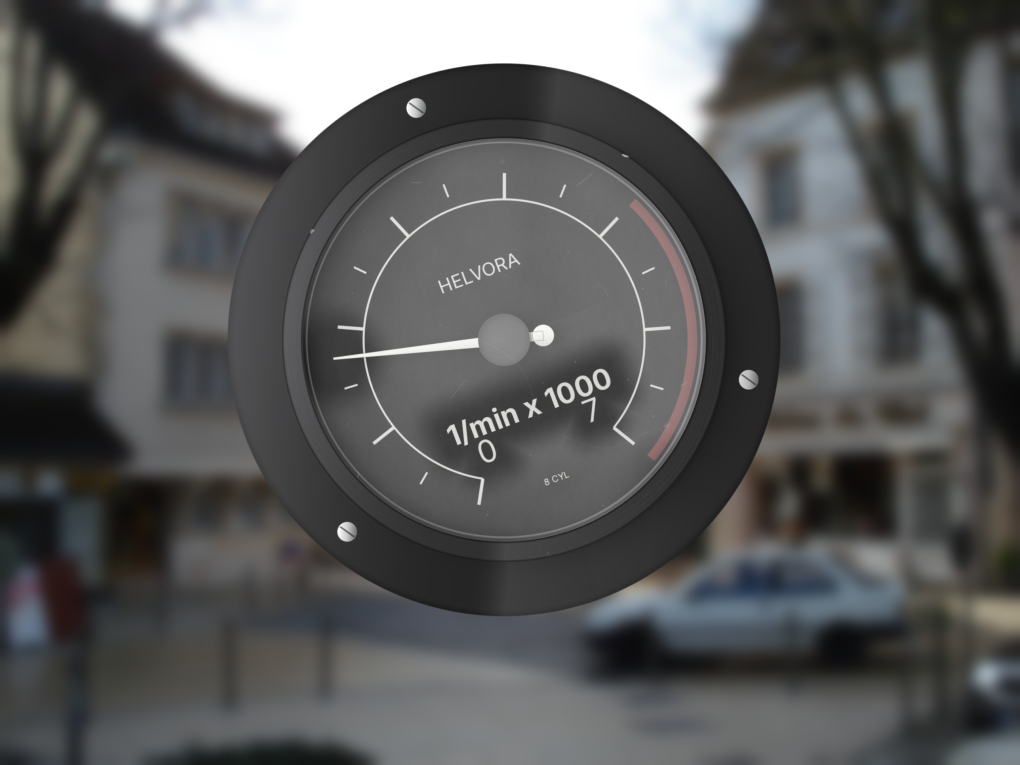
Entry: 1750 rpm
